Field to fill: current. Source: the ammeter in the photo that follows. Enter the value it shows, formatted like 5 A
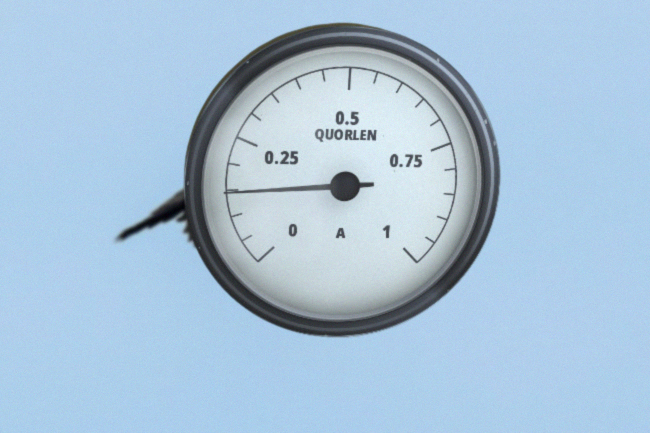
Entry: 0.15 A
